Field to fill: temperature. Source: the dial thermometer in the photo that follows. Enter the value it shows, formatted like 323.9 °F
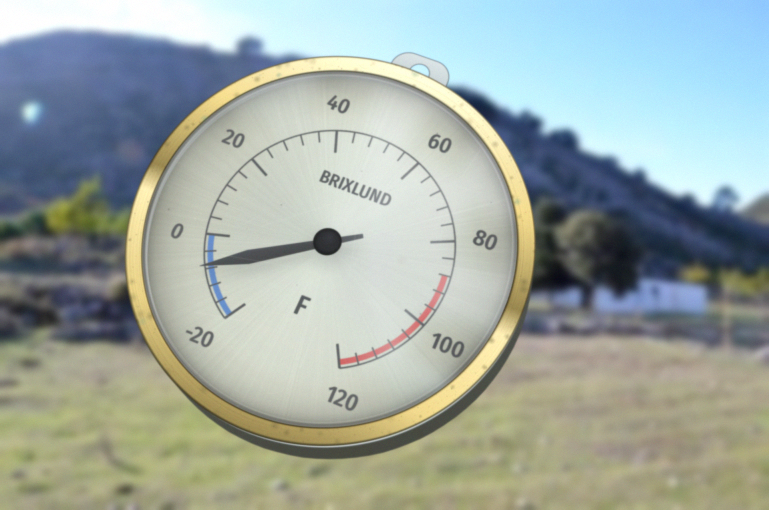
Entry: -8 °F
